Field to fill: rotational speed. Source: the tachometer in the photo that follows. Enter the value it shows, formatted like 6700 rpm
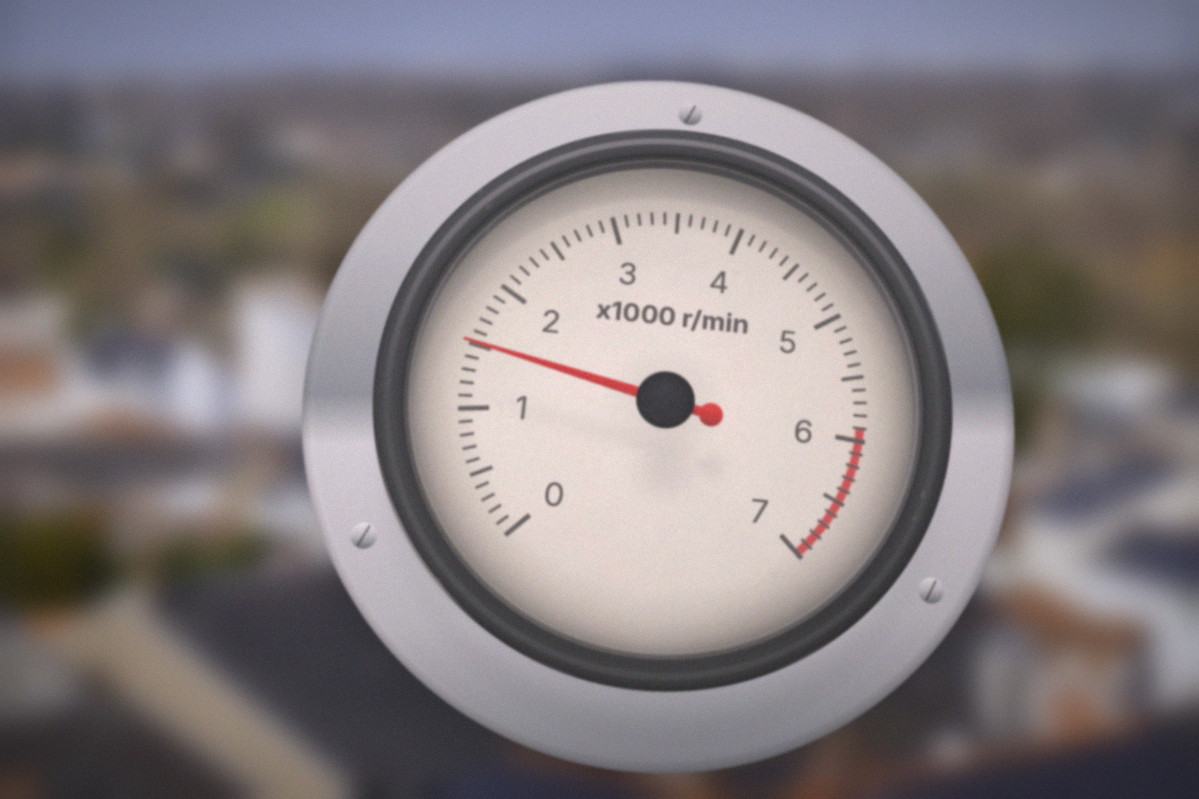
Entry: 1500 rpm
